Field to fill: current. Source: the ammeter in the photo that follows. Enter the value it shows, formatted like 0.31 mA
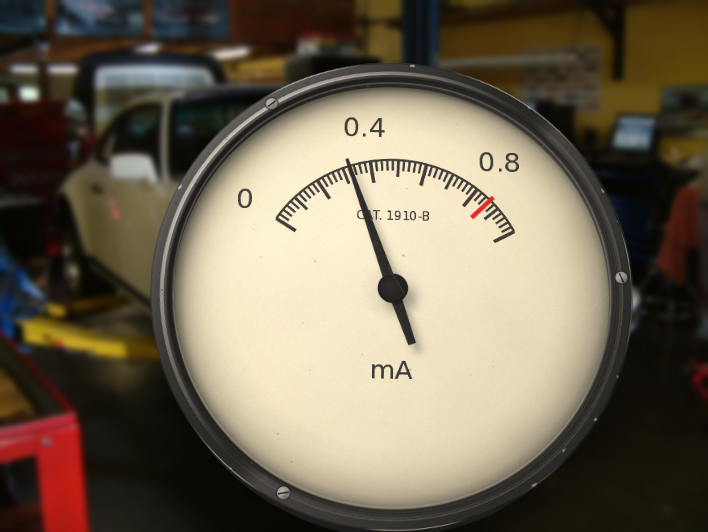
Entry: 0.32 mA
